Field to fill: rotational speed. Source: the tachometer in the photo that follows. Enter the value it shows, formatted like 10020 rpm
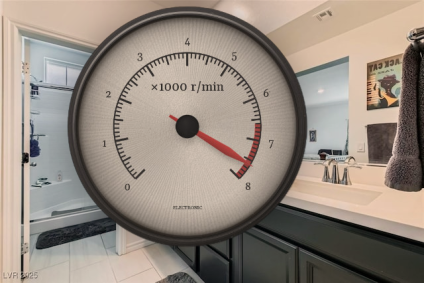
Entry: 7600 rpm
